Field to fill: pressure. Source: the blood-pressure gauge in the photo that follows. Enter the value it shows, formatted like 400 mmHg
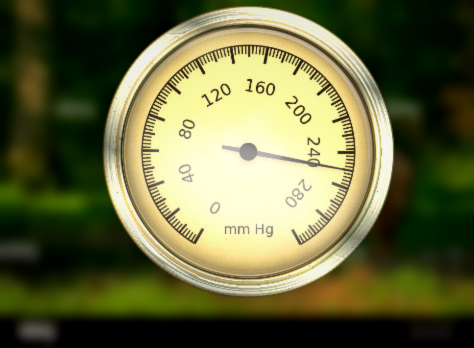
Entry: 250 mmHg
